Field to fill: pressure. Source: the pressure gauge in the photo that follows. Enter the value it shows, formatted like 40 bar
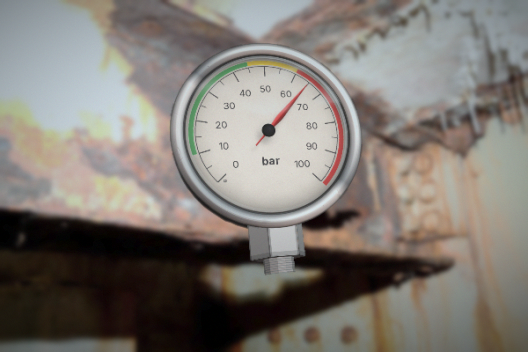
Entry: 65 bar
